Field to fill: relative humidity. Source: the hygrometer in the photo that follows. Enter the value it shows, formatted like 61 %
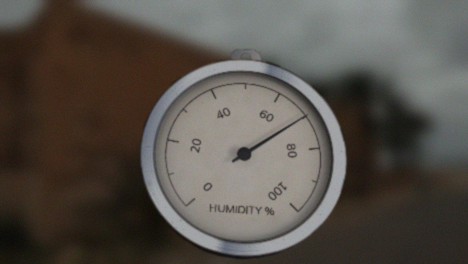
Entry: 70 %
